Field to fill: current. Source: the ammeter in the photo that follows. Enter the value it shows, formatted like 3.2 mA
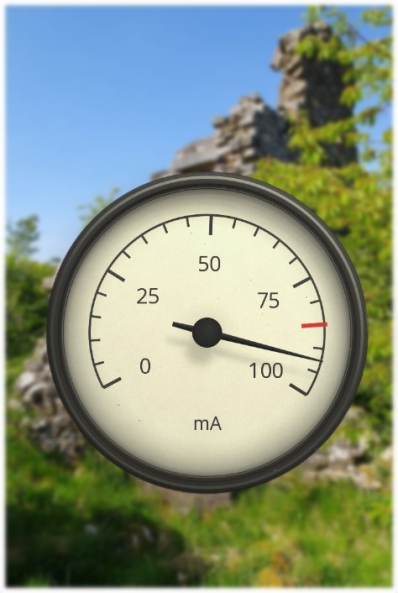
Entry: 92.5 mA
